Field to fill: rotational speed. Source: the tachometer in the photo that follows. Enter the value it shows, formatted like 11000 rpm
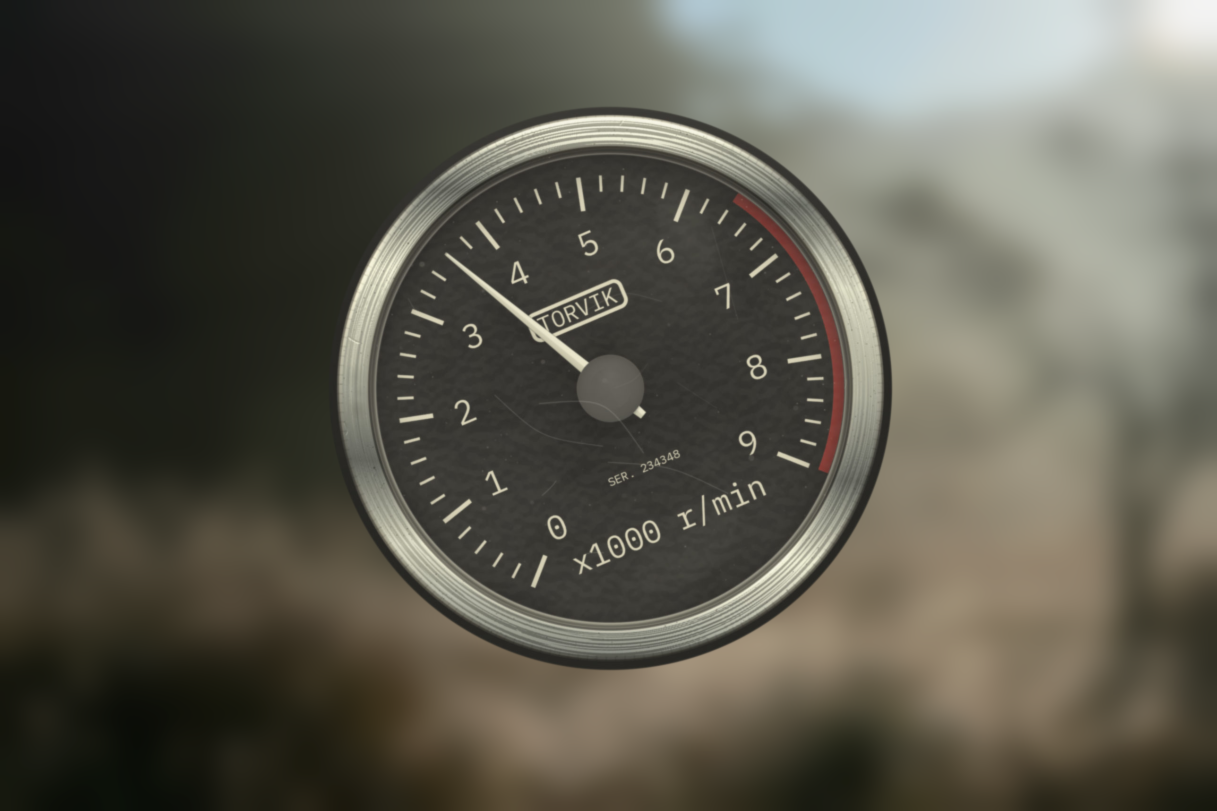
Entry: 3600 rpm
